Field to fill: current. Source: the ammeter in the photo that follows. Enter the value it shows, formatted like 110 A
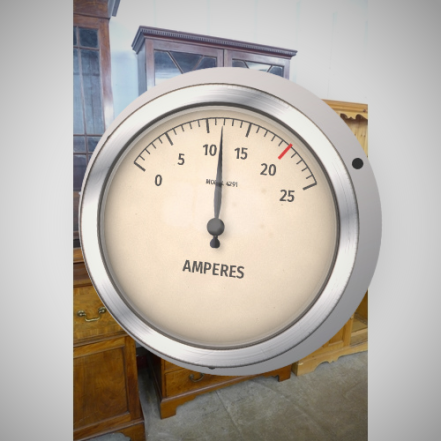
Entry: 12 A
